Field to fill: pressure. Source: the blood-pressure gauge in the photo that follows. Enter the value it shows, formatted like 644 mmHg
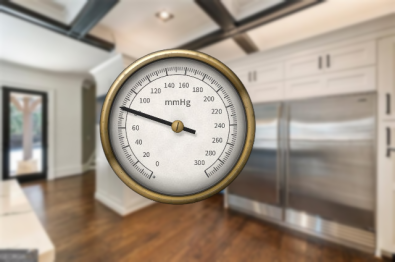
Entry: 80 mmHg
